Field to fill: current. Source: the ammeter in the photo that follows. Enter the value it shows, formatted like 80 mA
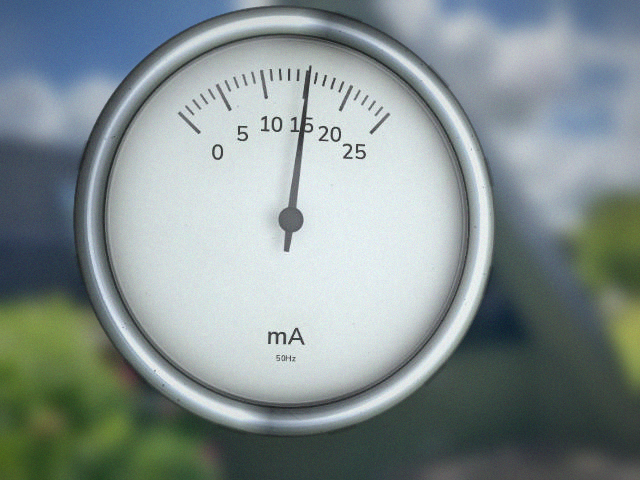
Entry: 15 mA
